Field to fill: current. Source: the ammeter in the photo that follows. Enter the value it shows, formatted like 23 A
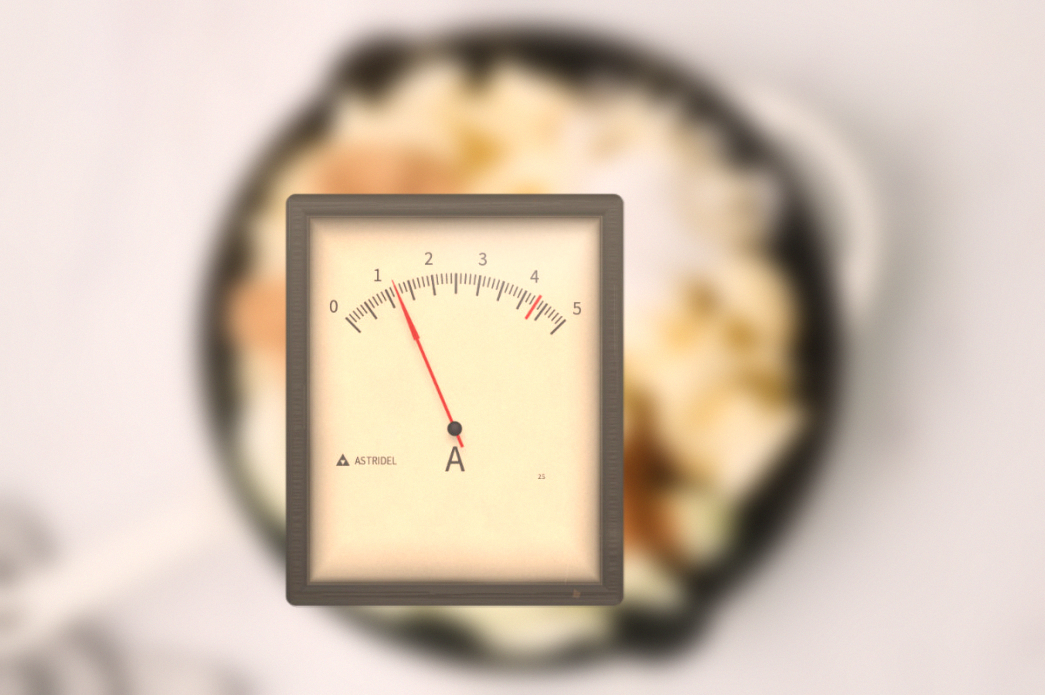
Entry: 1.2 A
